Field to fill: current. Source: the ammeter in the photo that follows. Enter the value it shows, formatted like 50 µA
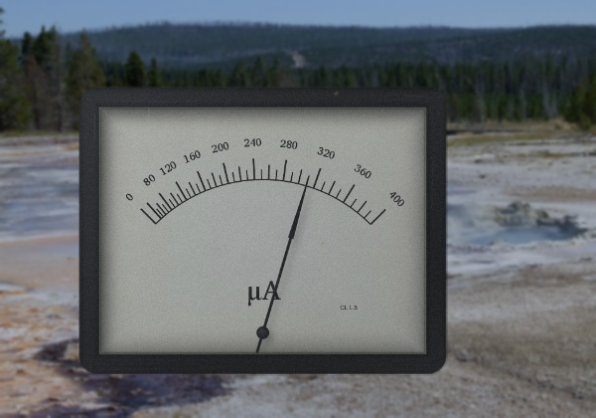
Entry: 310 µA
